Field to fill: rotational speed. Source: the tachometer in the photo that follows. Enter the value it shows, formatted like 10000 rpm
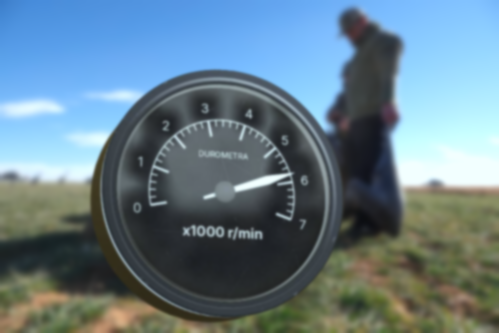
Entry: 5800 rpm
